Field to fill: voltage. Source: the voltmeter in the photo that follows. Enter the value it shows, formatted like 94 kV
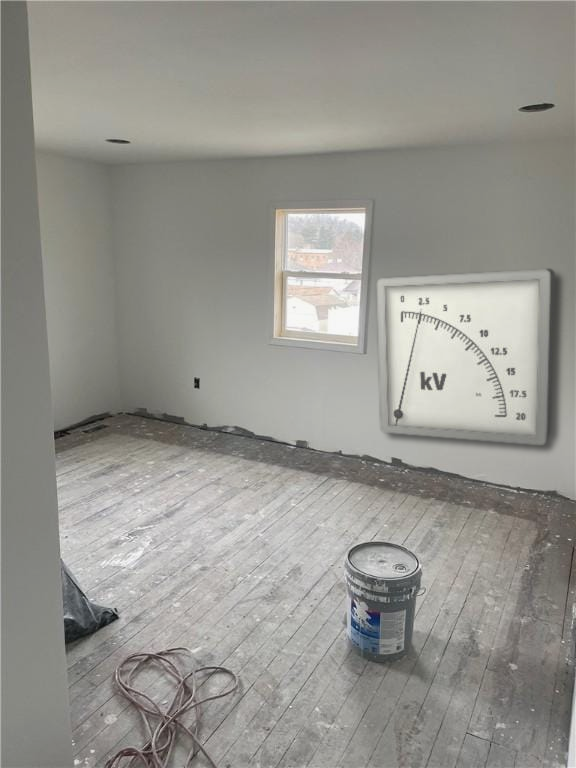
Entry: 2.5 kV
